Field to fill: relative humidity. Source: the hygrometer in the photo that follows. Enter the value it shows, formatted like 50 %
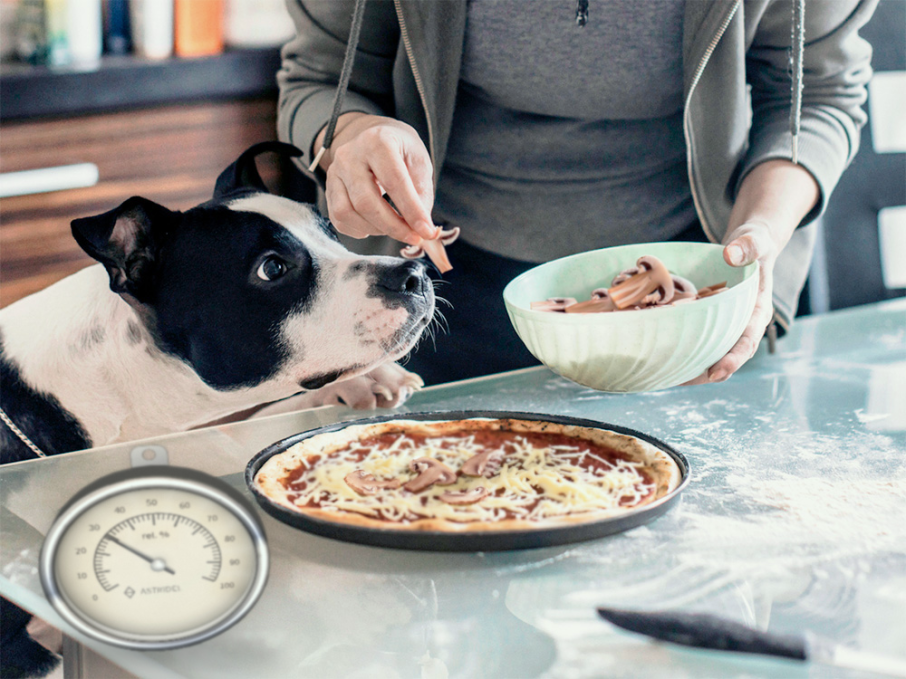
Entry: 30 %
